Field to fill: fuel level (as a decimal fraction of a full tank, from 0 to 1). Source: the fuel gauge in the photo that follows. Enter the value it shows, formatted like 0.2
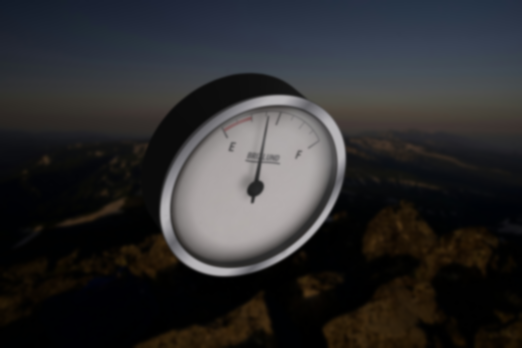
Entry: 0.375
